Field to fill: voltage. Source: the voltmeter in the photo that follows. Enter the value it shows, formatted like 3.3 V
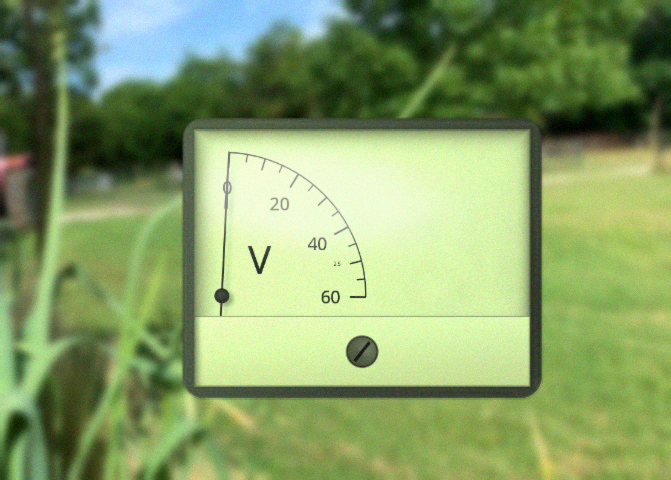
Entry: 0 V
